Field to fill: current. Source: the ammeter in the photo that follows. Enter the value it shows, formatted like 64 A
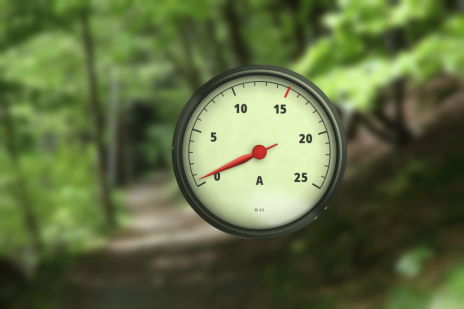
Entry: 0.5 A
